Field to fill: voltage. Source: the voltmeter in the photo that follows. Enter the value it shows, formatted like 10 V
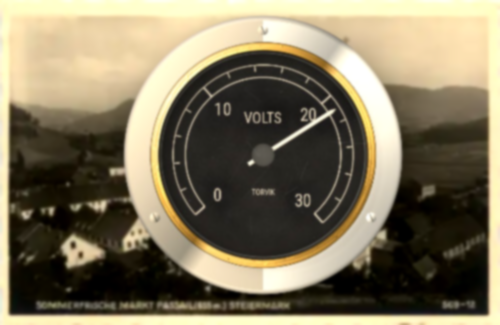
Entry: 21 V
